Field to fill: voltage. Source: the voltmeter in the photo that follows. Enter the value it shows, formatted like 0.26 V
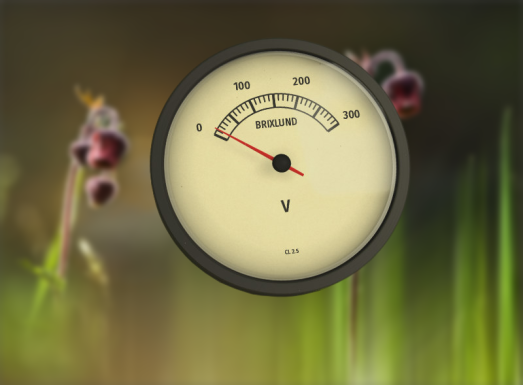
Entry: 10 V
